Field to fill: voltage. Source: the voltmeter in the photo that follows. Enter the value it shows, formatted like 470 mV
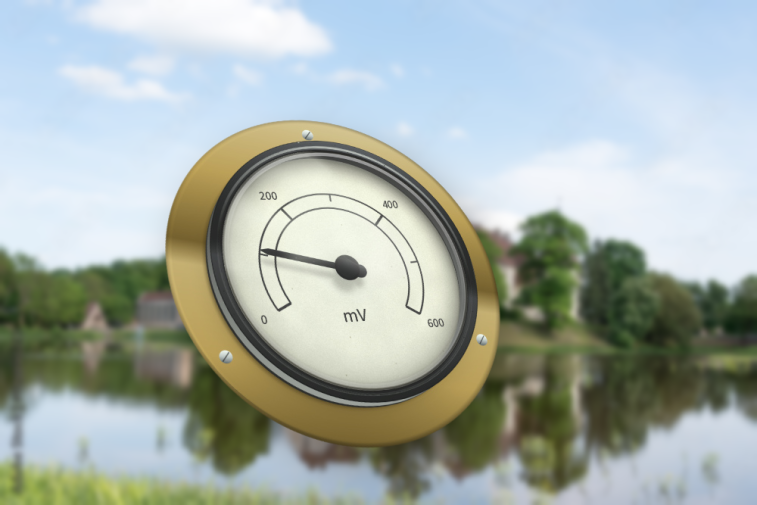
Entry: 100 mV
